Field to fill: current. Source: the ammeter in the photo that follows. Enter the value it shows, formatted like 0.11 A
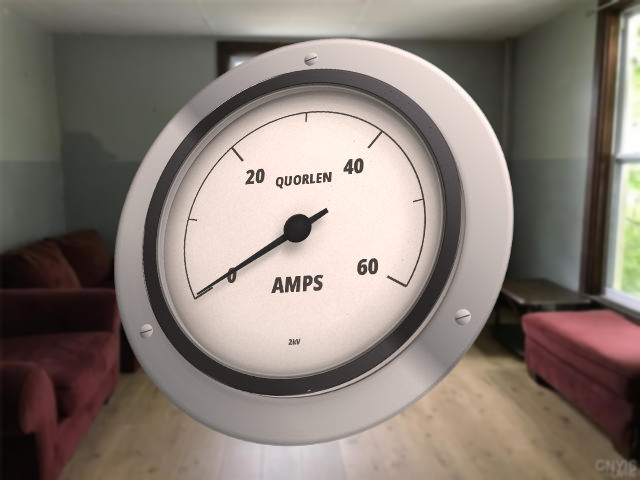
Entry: 0 A
